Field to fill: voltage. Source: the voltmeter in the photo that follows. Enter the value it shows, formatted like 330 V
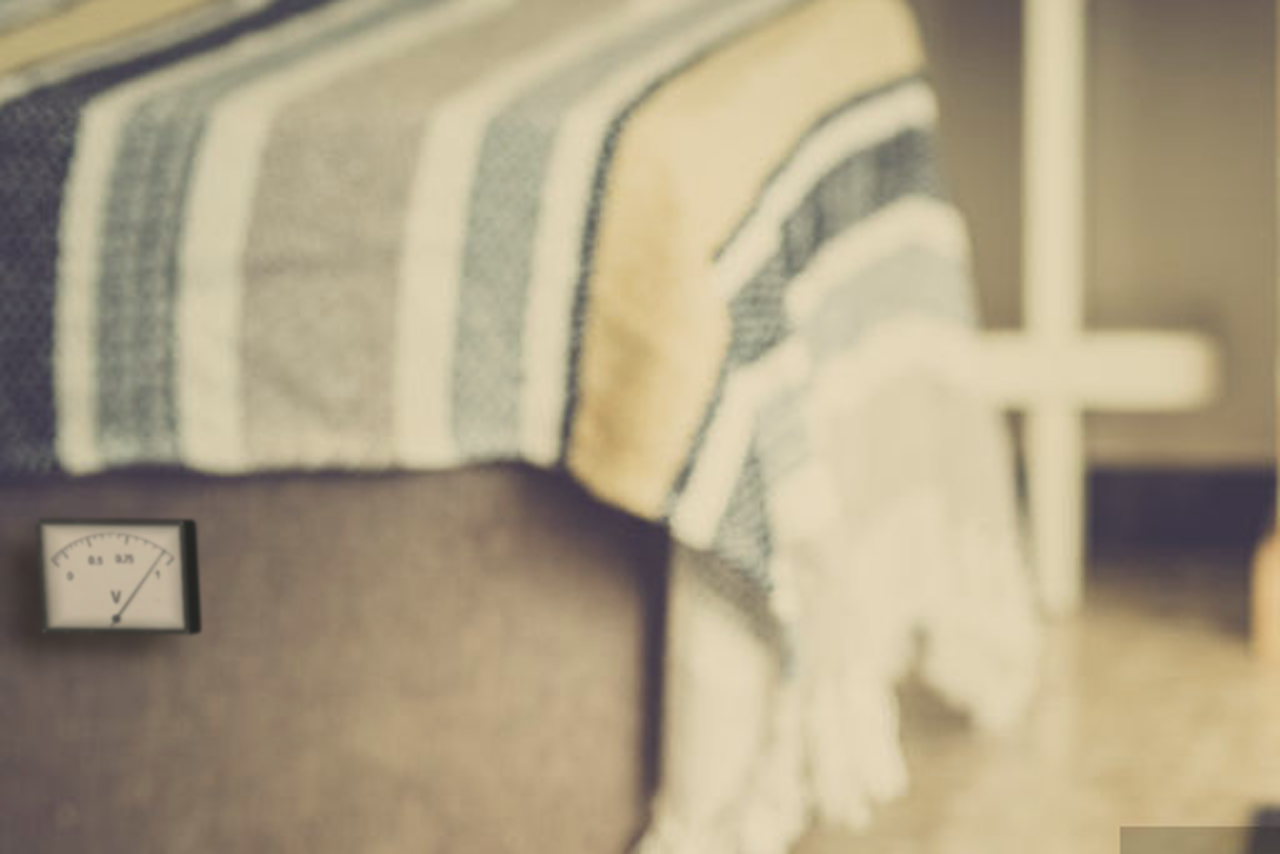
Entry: 0.95 V
